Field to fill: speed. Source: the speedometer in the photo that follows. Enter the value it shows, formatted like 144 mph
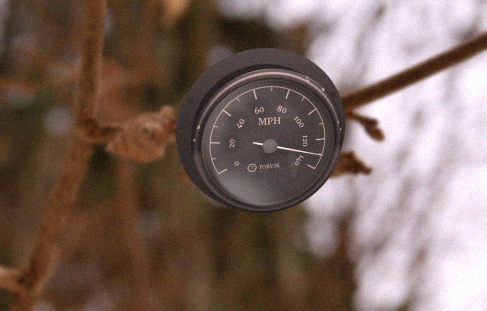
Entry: 130 mph
